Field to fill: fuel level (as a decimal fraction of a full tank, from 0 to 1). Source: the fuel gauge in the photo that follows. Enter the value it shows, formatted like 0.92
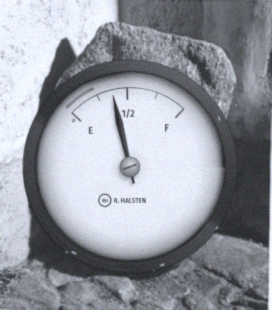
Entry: 0.375
